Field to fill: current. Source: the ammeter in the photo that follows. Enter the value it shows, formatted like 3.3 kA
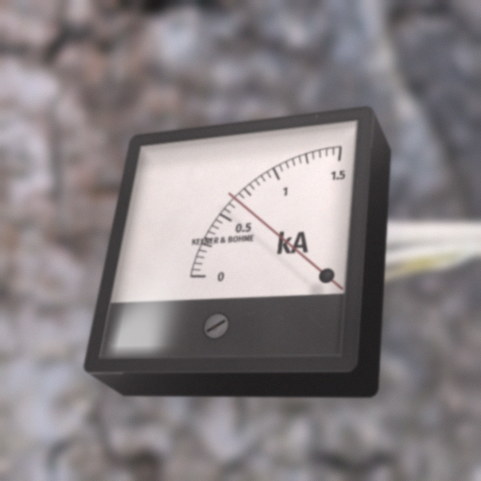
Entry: 0.65 kA
